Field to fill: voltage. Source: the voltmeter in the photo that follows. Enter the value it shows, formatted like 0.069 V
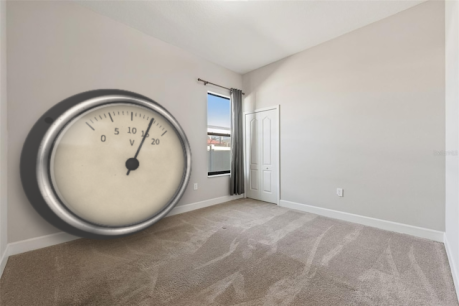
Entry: 15 V
